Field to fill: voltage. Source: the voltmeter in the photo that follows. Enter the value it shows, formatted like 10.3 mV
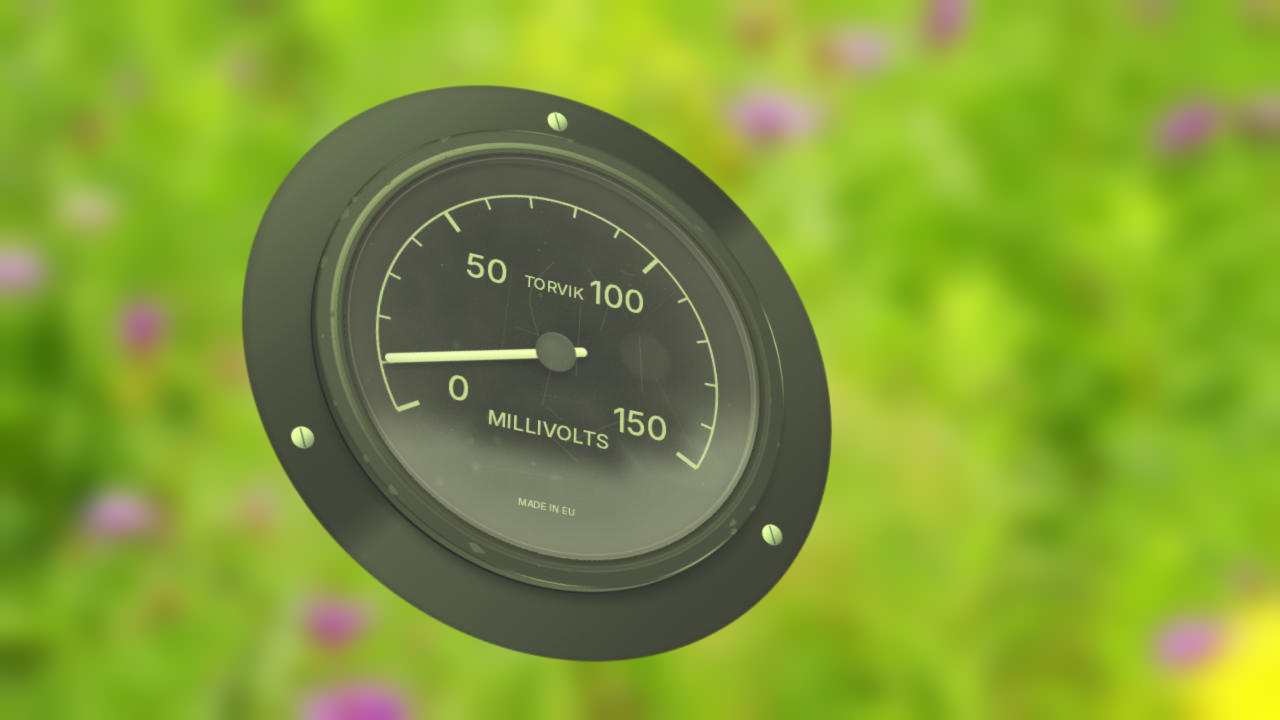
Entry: 10 mV
